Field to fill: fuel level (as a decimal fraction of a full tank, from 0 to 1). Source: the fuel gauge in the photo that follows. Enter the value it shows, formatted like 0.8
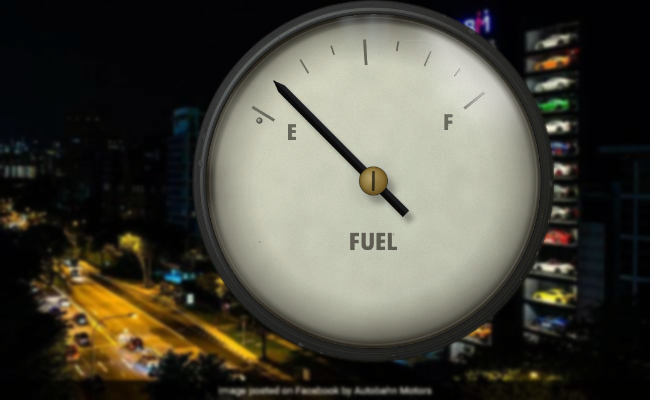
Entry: 0.125
